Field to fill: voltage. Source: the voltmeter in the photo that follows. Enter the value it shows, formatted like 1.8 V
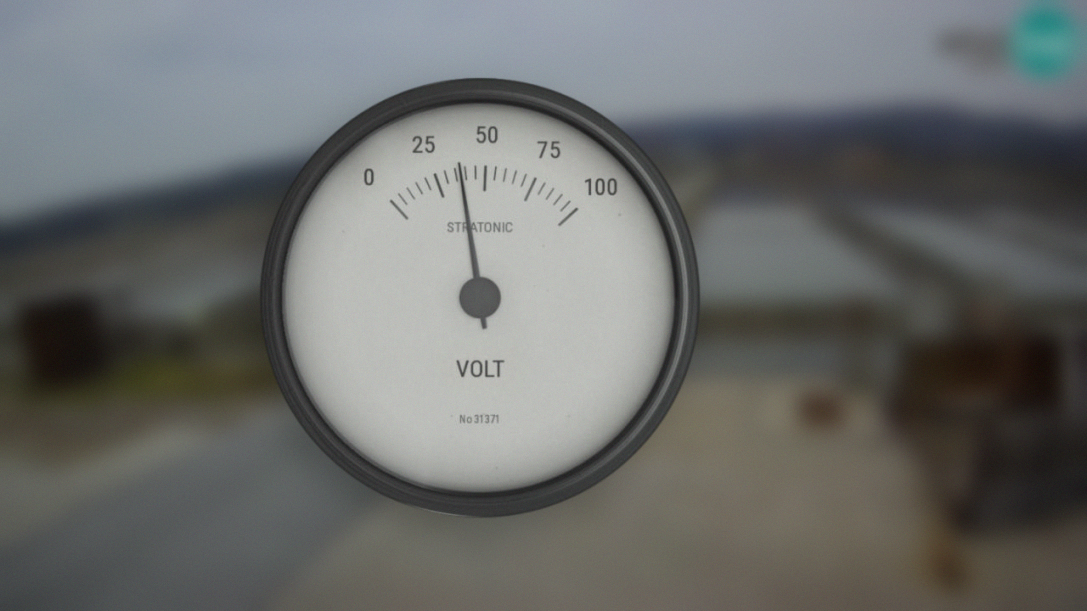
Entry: 37.5 V
